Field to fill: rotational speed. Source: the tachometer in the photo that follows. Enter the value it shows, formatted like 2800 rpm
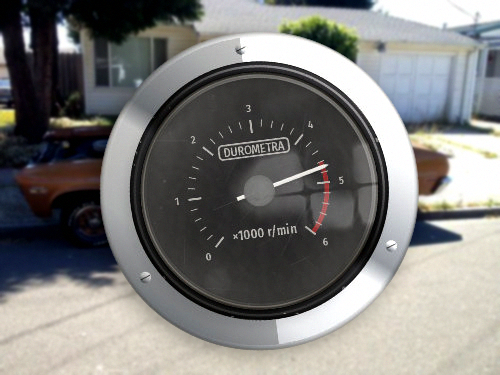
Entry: 4700 rpm
